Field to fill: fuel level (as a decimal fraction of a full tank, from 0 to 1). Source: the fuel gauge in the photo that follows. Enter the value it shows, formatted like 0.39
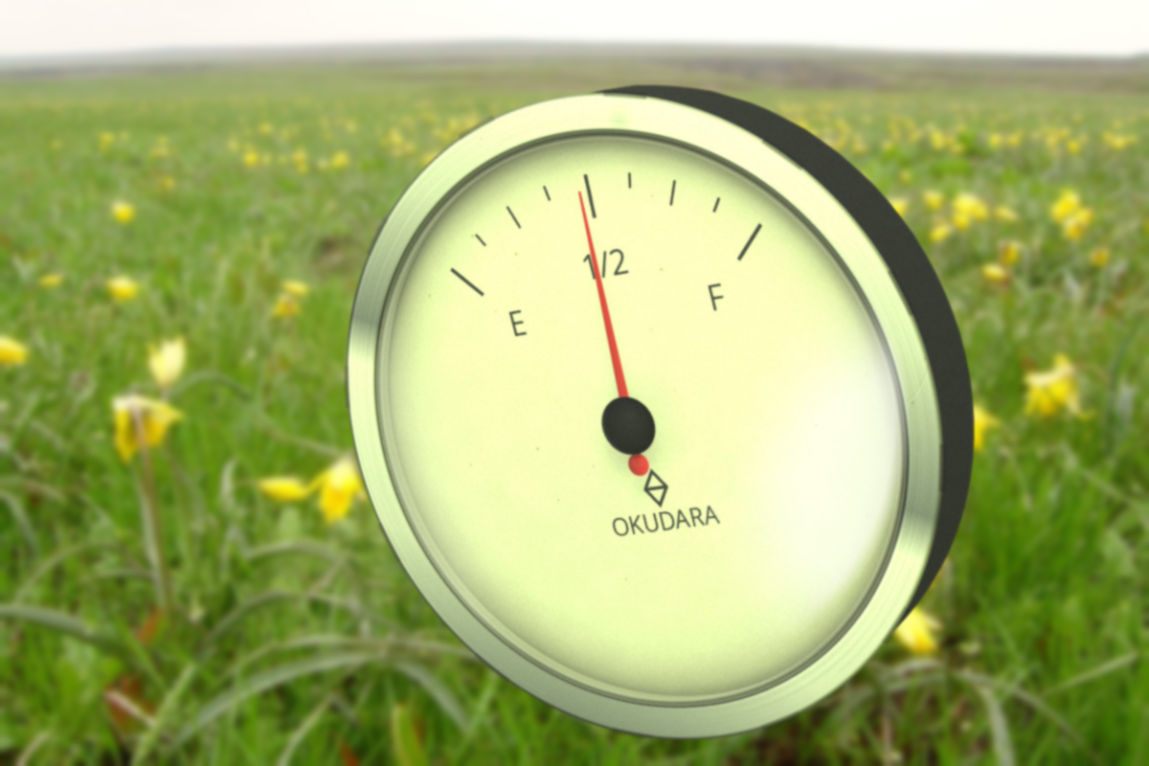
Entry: 0.5
